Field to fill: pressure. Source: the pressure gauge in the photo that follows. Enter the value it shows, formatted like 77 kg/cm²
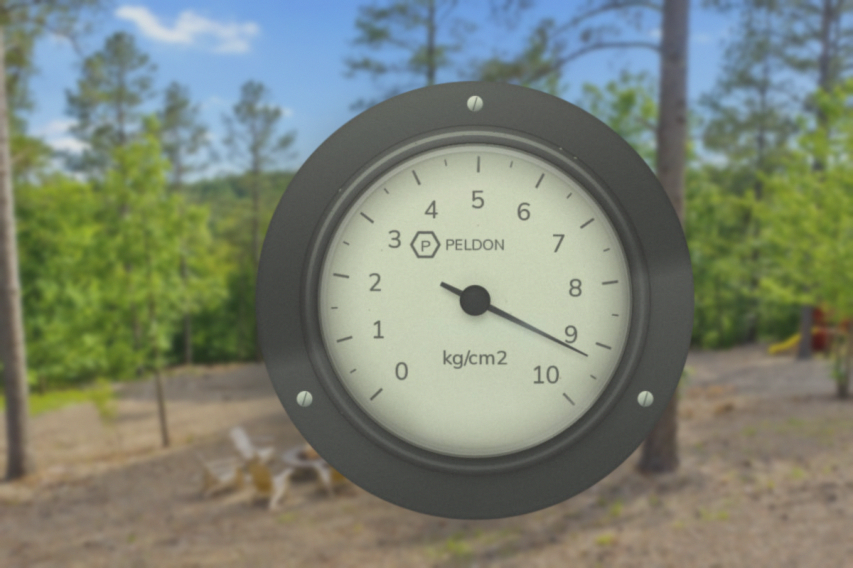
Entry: 9.25 kg/cm²
